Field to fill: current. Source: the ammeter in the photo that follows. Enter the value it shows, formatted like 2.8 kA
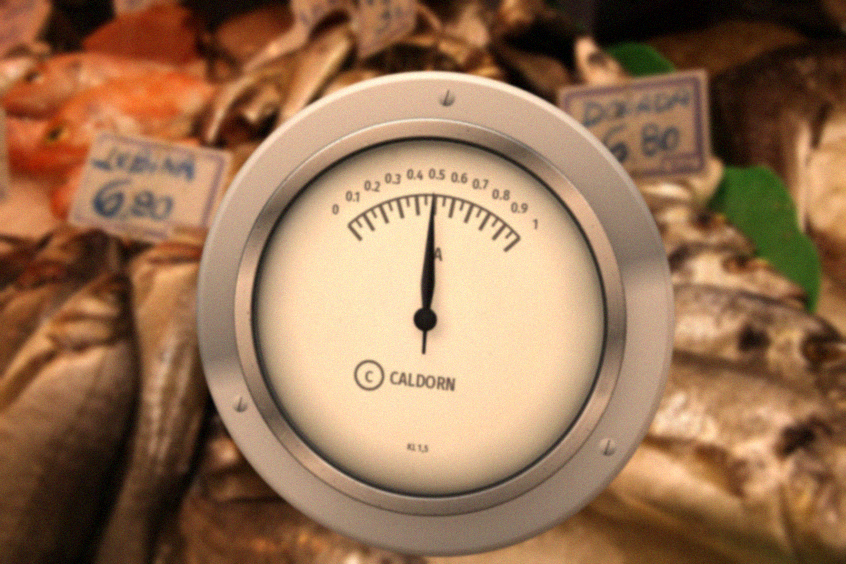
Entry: 0.5 kA
